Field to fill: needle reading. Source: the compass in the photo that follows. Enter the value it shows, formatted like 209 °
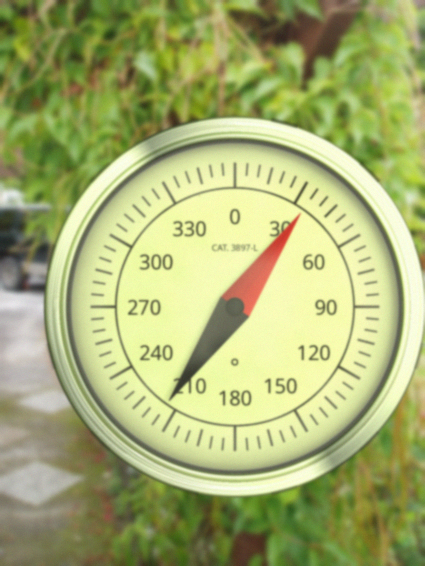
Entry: 35 °
